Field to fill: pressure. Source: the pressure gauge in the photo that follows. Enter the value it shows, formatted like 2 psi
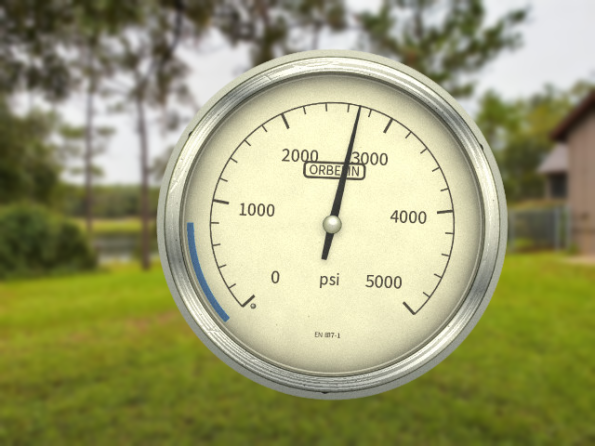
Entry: 2700 psi
